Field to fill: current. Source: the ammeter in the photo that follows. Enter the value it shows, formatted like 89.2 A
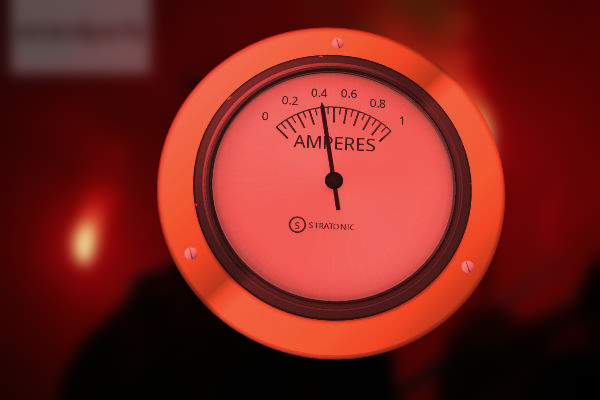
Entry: 0.4 A
